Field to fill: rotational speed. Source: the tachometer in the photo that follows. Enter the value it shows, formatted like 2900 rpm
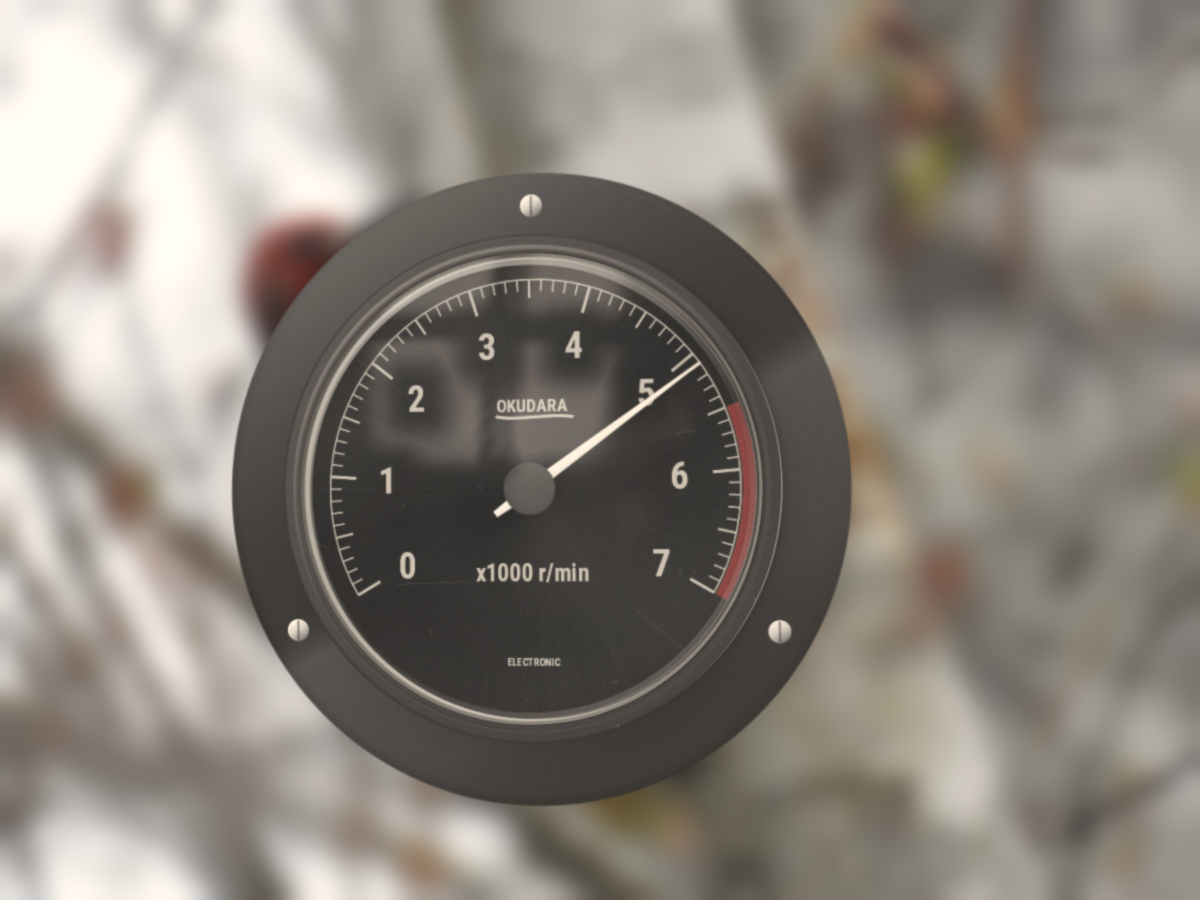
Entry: 5100 rpm
